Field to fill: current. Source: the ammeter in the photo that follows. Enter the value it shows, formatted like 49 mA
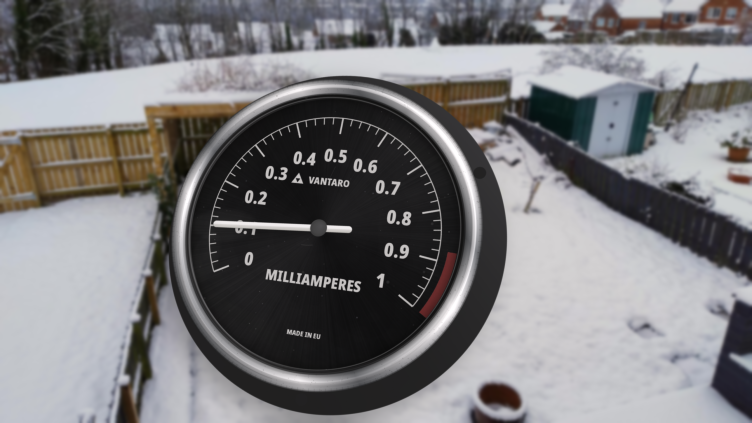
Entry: 0.1 mA
